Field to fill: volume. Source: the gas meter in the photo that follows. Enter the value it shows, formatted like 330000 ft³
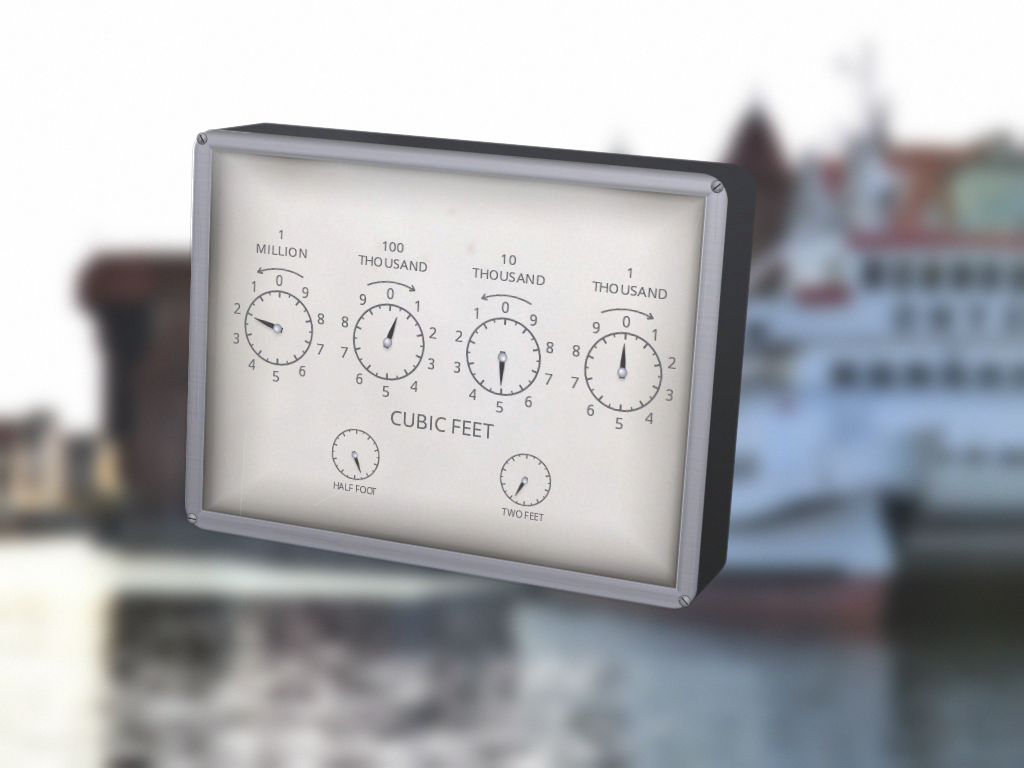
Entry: 205000 ft³
